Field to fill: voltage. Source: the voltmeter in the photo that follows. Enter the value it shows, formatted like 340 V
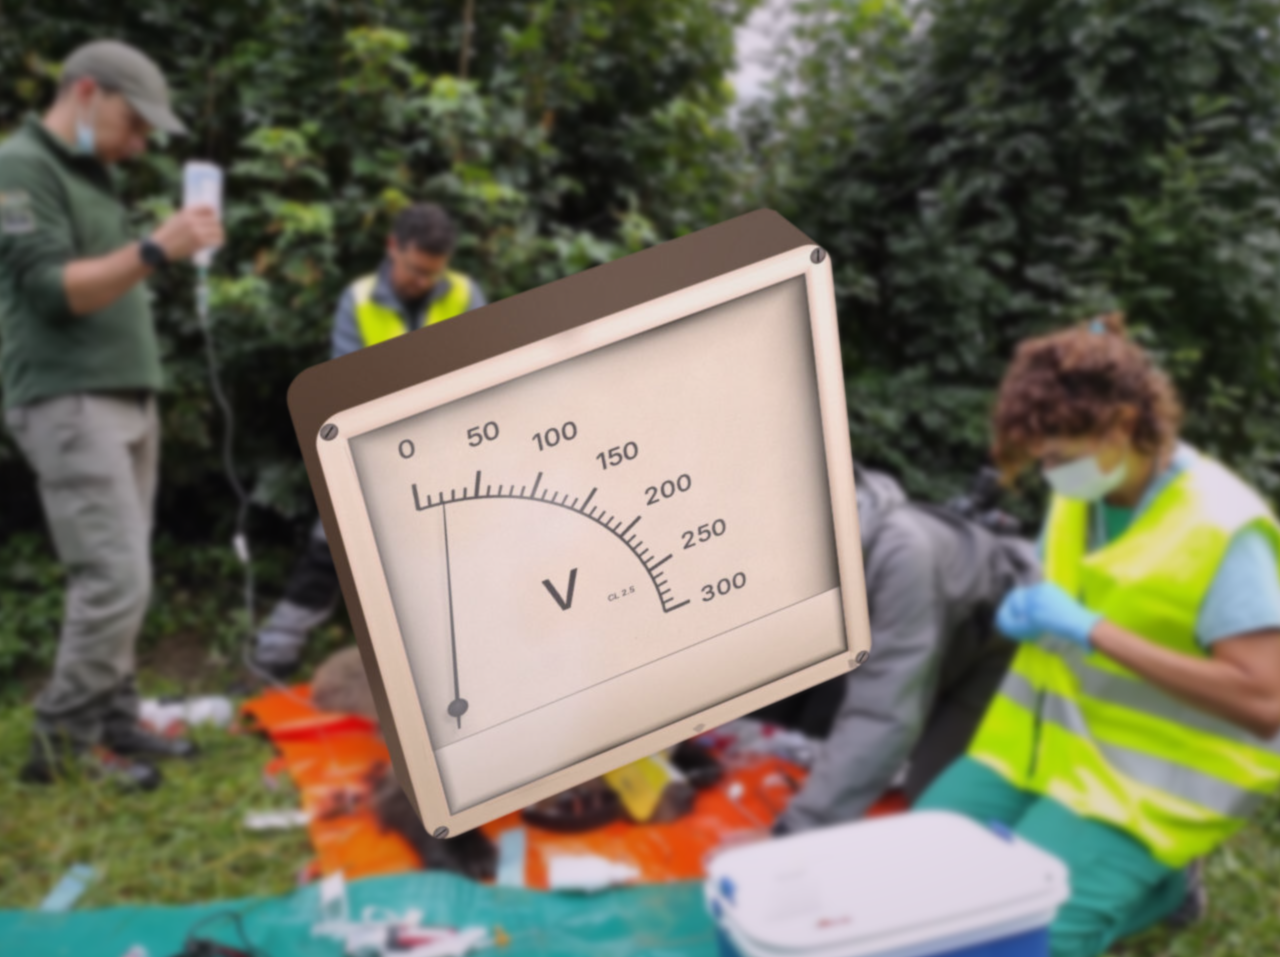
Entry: 20 V
